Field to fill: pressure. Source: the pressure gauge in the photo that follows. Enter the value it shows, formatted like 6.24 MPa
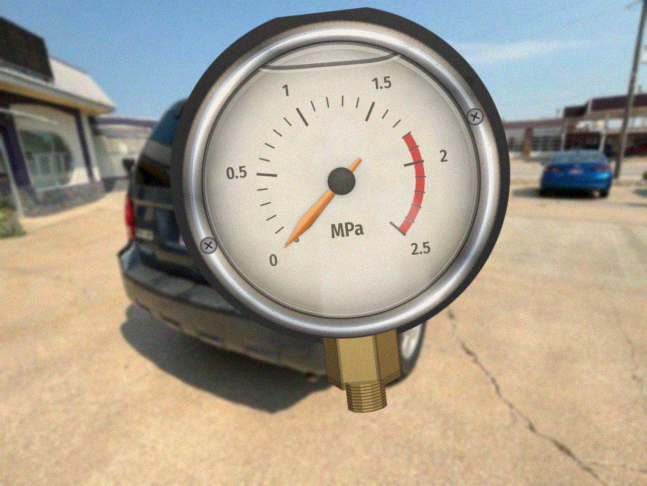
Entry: 0 MPa
